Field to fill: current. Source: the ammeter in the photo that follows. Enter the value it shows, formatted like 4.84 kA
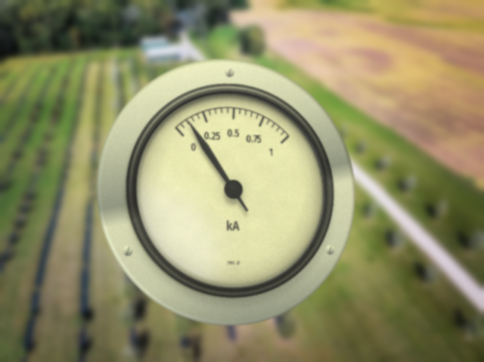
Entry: 0.1 kA
